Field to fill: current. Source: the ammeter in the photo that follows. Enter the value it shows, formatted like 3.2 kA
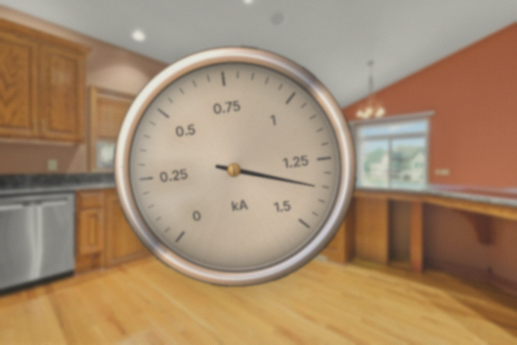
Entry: 1.35 kA
